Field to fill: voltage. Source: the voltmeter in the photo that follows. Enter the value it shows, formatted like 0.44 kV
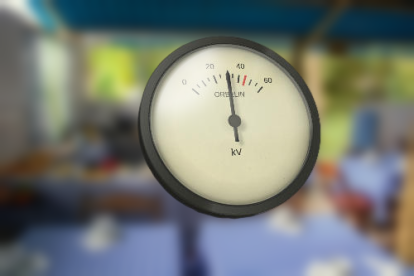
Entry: 30 kV
